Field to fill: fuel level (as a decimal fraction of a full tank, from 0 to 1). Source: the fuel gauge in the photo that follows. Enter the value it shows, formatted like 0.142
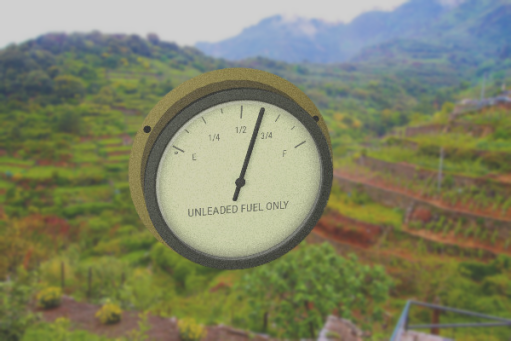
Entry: 0.625
